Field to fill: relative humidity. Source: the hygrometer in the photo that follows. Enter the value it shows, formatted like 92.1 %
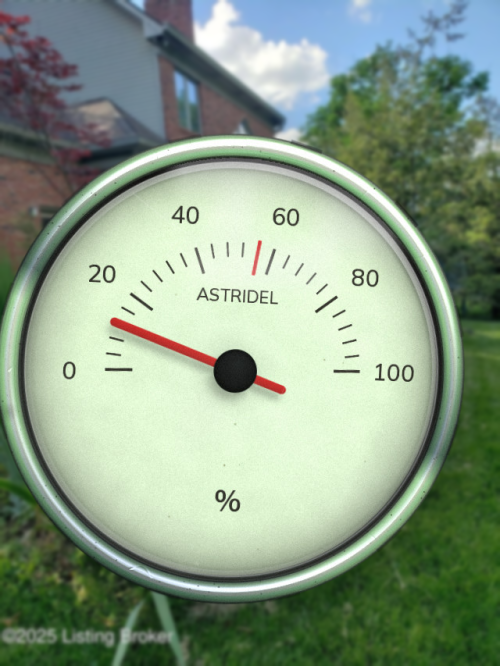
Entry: 12 %
